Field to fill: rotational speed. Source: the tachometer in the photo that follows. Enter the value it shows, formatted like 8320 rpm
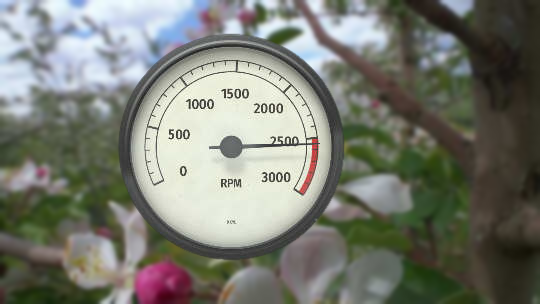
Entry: 2550 rpm
